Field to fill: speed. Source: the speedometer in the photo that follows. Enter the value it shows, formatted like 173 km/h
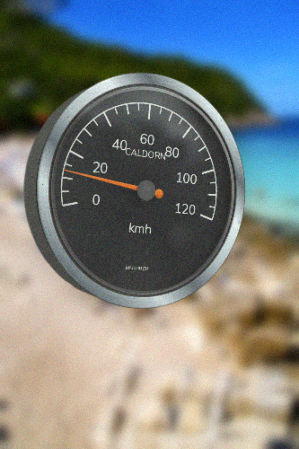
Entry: 12.5 km/h
